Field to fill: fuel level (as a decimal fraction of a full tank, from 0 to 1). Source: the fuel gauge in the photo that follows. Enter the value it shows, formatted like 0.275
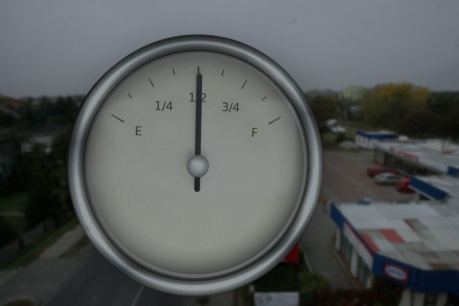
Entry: 0.5
